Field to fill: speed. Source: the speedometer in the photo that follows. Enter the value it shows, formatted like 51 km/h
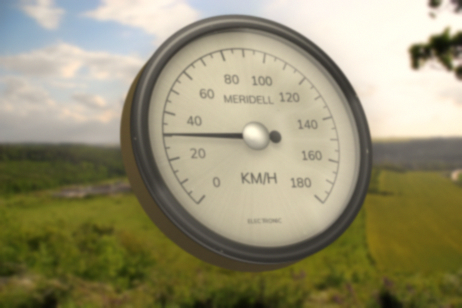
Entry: 30 km/h
